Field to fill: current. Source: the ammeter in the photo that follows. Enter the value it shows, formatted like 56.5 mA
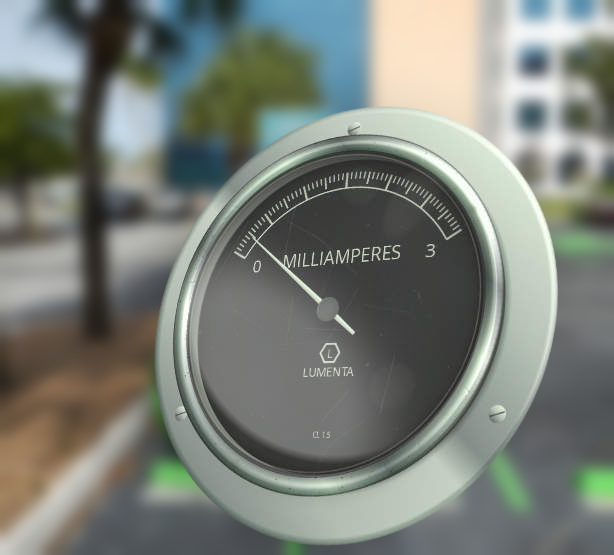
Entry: 0.25 mA
